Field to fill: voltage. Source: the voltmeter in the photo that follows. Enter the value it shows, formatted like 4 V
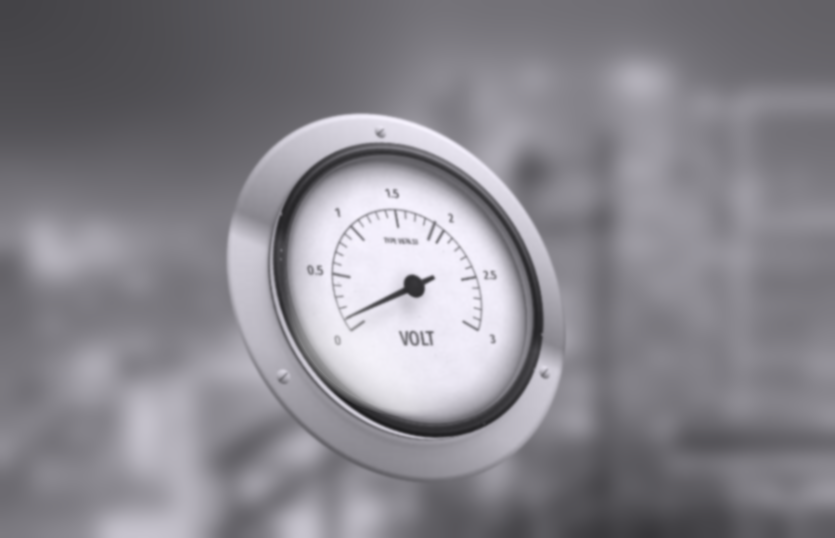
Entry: 0.1 V
